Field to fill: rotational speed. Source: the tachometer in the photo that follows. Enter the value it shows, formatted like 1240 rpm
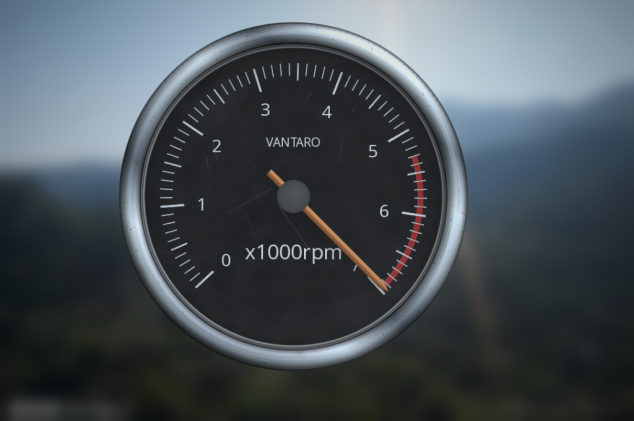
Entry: 6950 rpm
